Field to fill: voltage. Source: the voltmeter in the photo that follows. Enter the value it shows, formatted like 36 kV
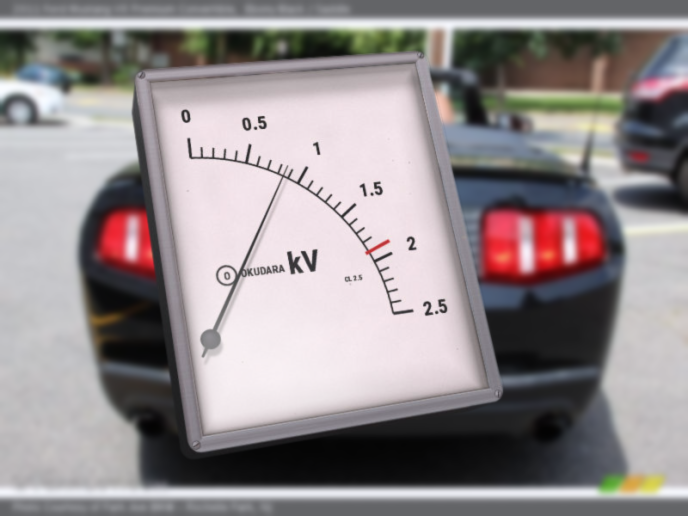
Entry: 0.85 kV
